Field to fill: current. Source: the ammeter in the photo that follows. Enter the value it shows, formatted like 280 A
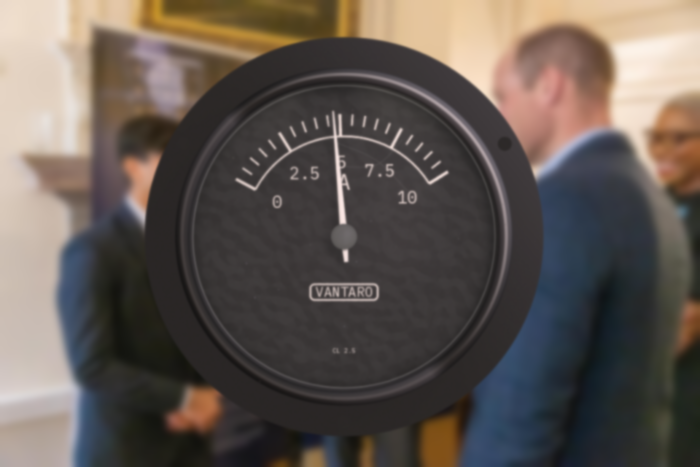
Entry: 4.75 A
